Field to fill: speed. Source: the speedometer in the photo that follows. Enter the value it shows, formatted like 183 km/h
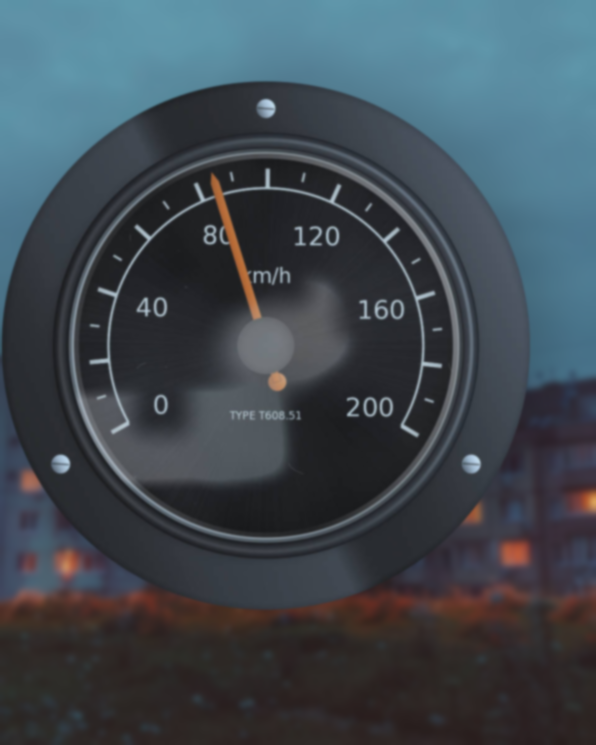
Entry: 85 km/h
